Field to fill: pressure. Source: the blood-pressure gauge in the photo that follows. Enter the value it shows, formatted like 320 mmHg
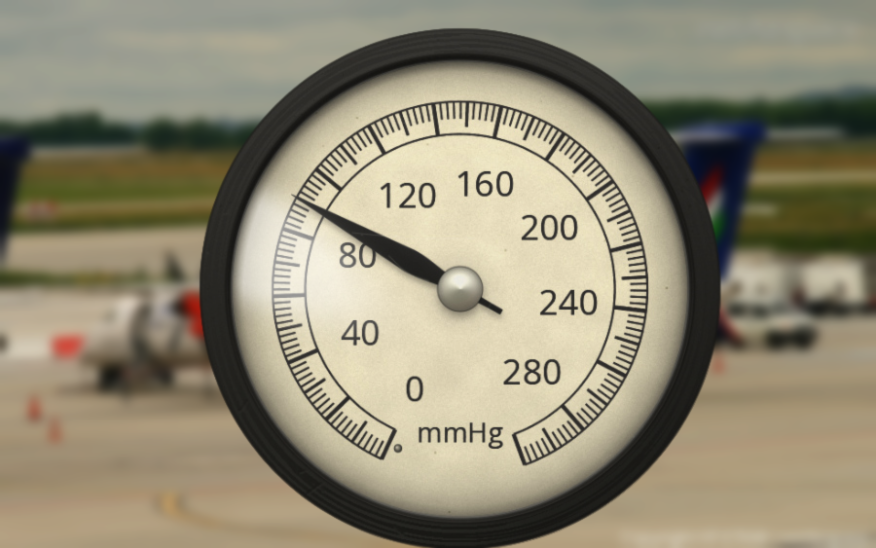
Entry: 90 mmHg
